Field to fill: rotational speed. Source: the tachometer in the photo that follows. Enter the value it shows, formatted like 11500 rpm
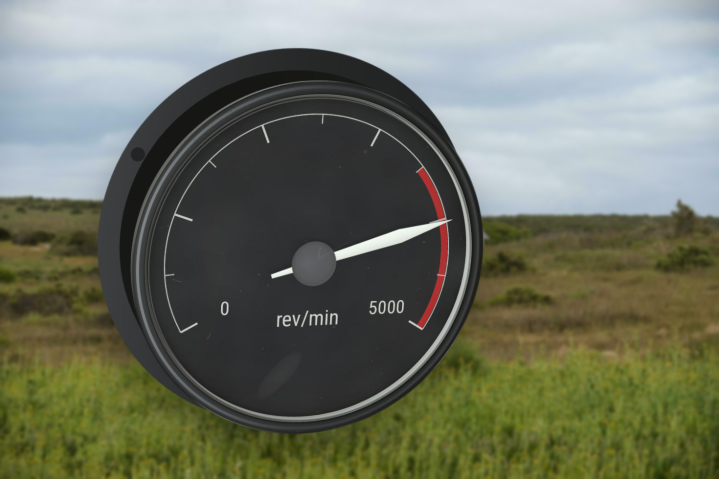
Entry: 4000 rpm
